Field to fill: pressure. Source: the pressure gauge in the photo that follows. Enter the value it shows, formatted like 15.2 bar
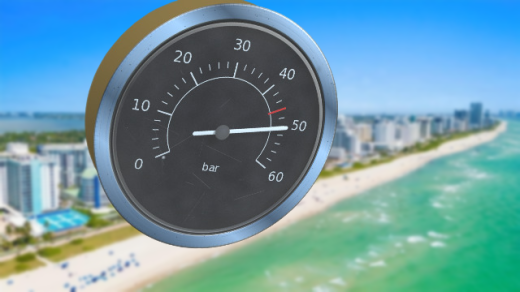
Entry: 50 bar
